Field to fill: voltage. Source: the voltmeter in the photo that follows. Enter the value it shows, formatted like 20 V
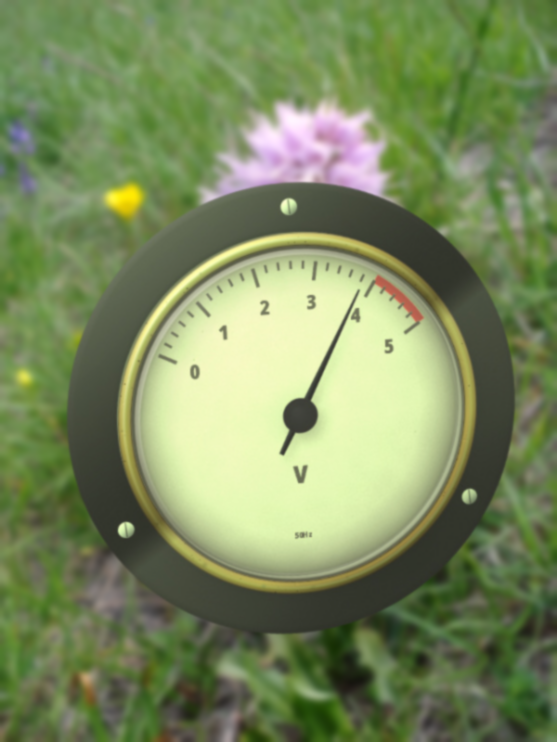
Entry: 3.8 V
